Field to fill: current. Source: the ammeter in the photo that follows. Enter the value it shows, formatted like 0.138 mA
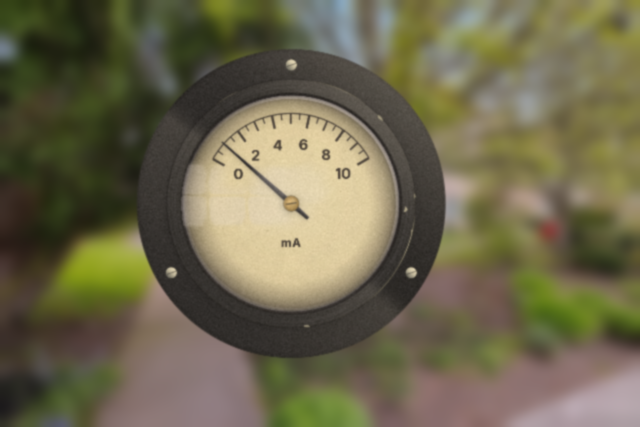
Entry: 1 mA
